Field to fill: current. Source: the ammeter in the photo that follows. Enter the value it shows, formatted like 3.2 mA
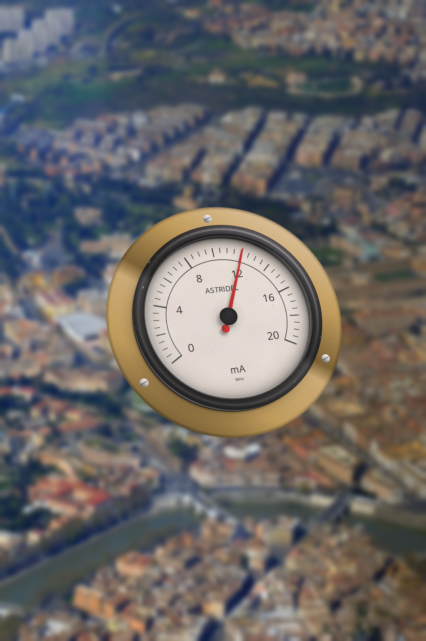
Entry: 12 mA
